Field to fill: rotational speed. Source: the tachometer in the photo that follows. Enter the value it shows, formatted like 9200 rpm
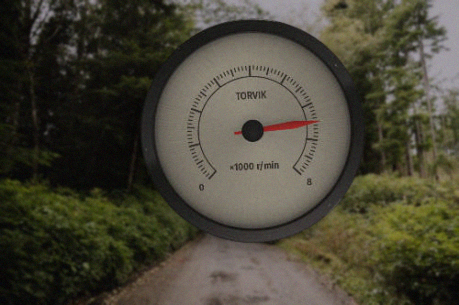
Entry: 6500 rpm
